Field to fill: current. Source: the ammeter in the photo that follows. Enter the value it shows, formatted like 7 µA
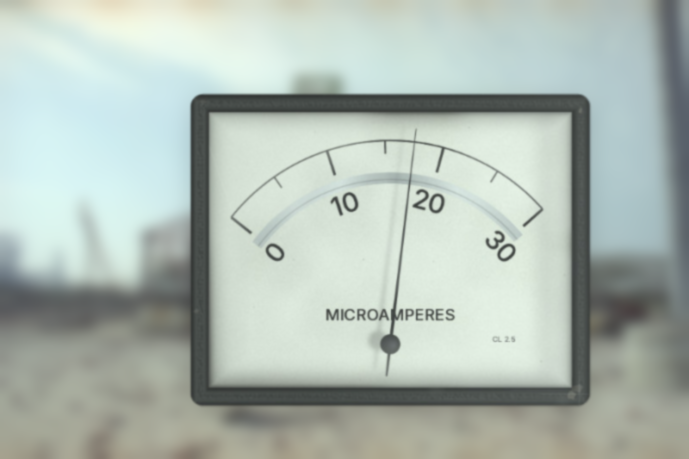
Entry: 17.5 µA
